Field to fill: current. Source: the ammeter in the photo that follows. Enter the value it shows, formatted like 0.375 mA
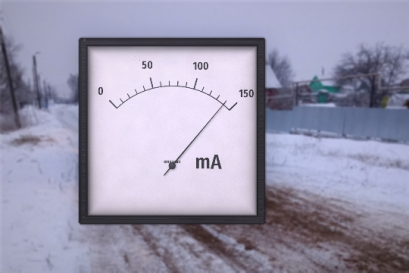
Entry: 140 mA
